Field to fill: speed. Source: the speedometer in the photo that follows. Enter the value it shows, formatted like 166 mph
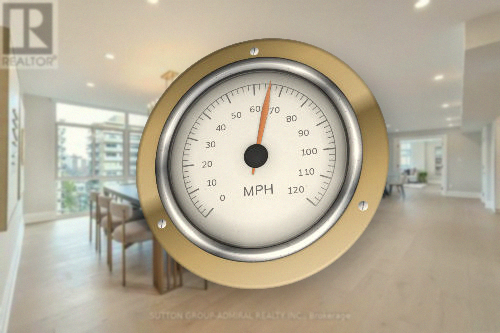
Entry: 66 mph
